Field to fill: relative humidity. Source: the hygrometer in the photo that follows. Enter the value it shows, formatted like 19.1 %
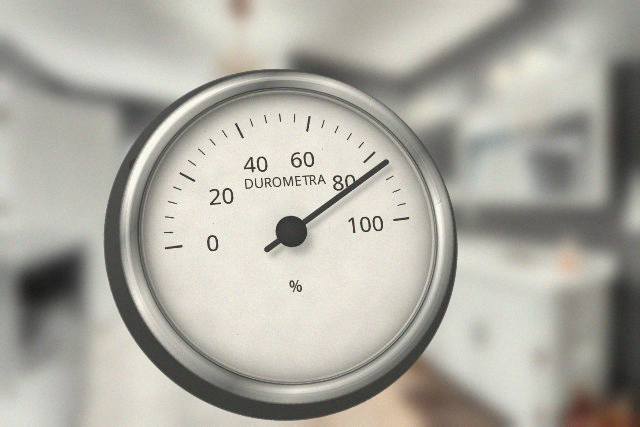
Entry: 84 %
